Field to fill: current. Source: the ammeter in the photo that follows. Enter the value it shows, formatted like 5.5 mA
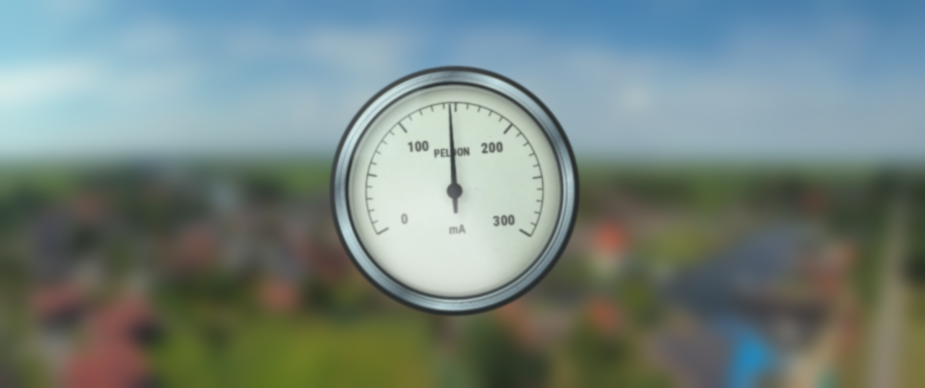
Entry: 145 mA
